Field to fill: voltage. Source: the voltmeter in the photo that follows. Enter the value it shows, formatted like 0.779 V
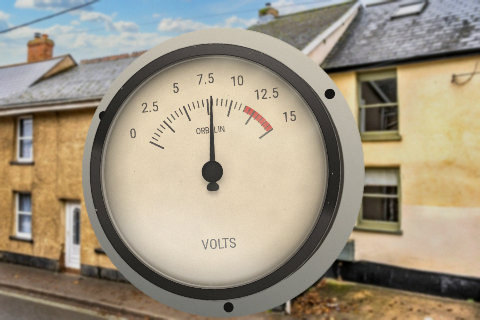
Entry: 8 V
